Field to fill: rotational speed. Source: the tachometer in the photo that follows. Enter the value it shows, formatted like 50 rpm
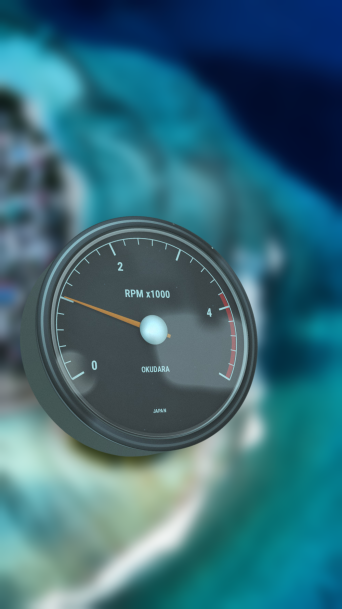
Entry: 1000 rpm
